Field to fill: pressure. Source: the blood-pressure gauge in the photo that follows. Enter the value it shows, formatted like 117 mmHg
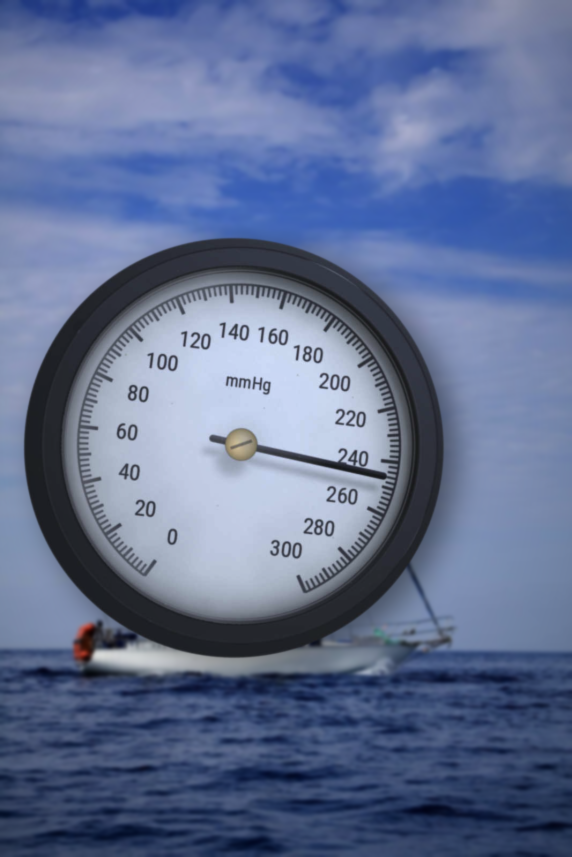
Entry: 246 mmHg
